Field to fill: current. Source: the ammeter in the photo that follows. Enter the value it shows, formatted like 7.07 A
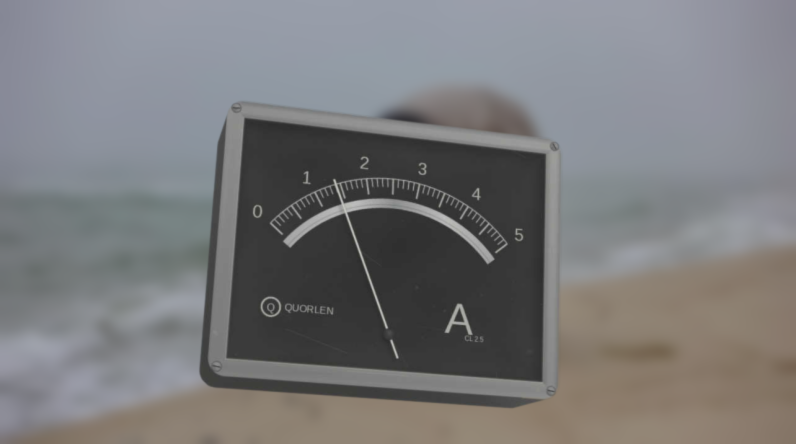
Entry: 1.4 A
